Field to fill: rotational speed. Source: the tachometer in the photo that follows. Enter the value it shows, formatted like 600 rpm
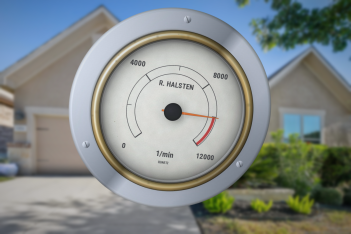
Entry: 10000 rpm
